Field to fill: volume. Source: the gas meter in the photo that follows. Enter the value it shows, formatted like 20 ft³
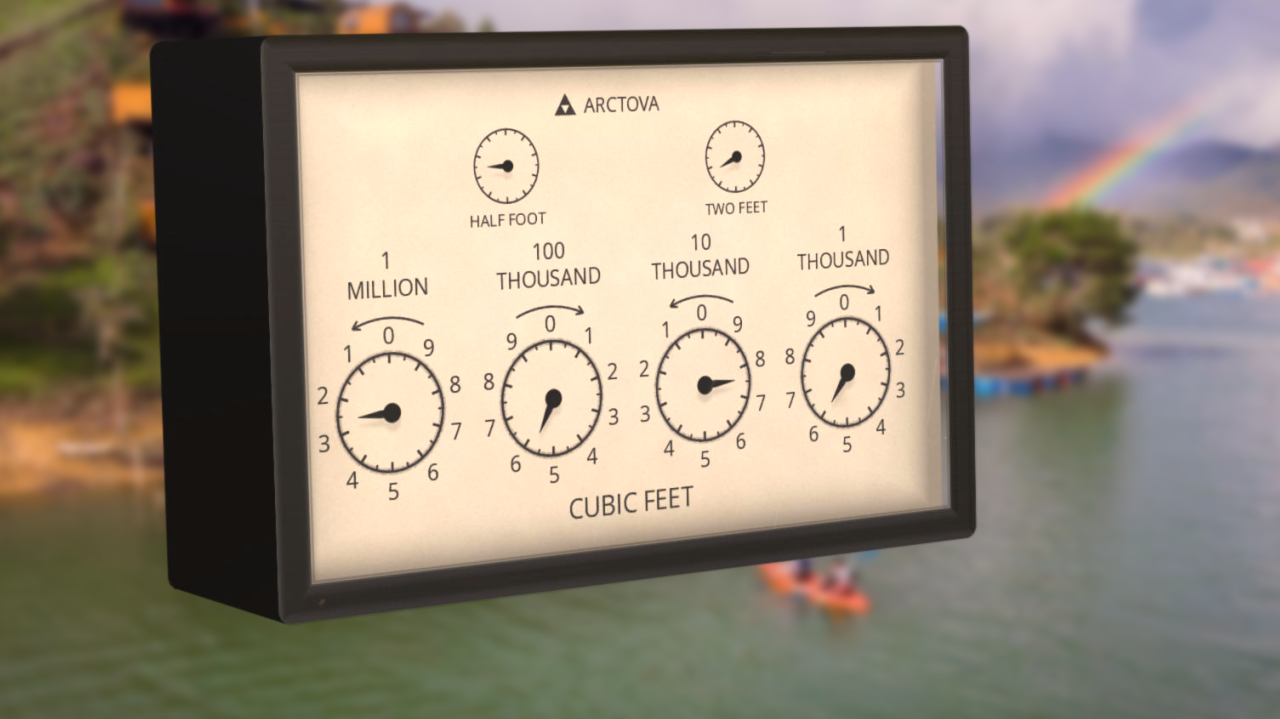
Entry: 257600 ft³
